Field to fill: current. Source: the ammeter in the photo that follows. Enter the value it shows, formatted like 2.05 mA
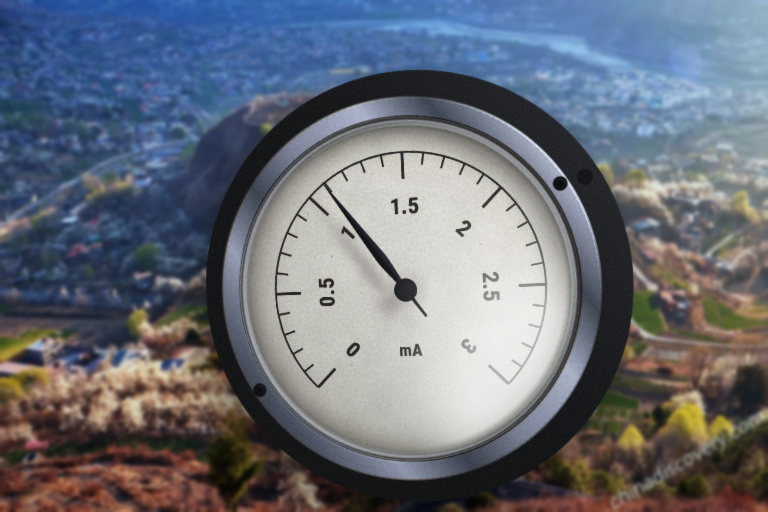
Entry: 1.1 mA
